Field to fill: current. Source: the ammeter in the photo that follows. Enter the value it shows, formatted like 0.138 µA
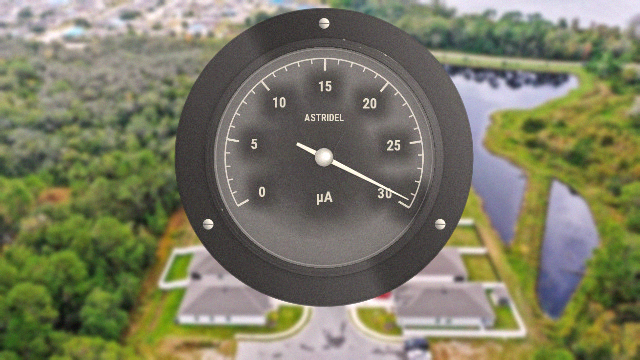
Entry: 29.5 µA
